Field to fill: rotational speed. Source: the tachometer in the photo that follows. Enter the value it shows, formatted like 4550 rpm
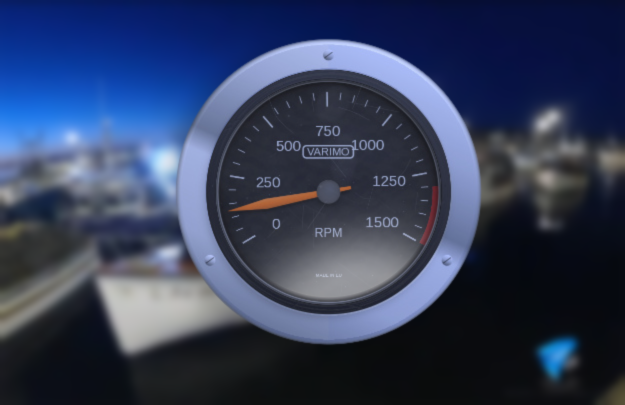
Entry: 125 rpm
